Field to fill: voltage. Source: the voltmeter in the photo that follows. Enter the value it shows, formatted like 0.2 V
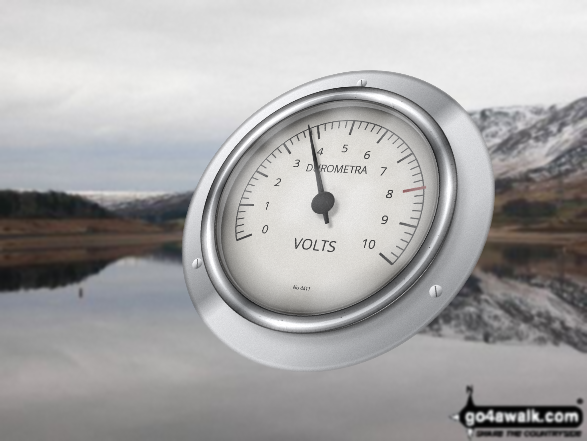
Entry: 3.8 V
